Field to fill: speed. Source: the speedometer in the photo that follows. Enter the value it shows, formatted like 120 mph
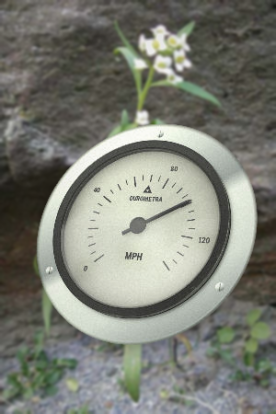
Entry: 100 mph
